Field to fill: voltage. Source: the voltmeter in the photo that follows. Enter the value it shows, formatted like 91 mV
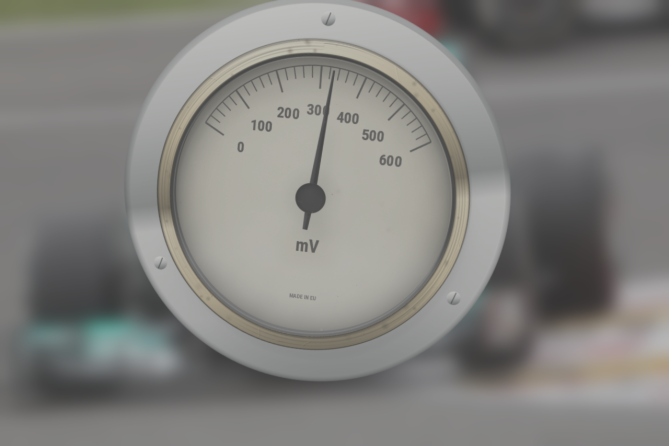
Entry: 330 mV
